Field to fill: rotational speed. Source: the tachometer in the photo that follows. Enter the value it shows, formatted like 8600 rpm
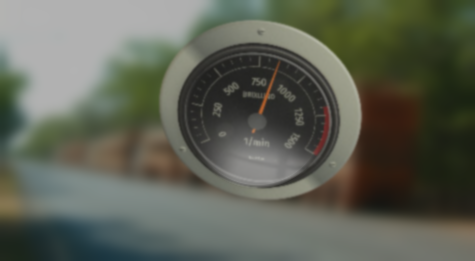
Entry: 850 rpm
